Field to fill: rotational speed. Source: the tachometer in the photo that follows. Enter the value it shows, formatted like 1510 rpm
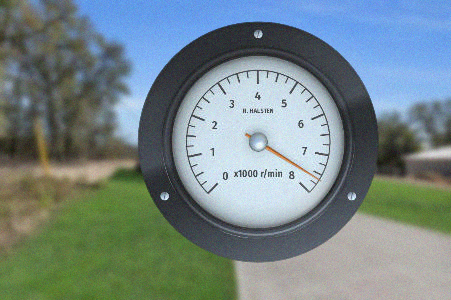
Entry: 7625 rpm
